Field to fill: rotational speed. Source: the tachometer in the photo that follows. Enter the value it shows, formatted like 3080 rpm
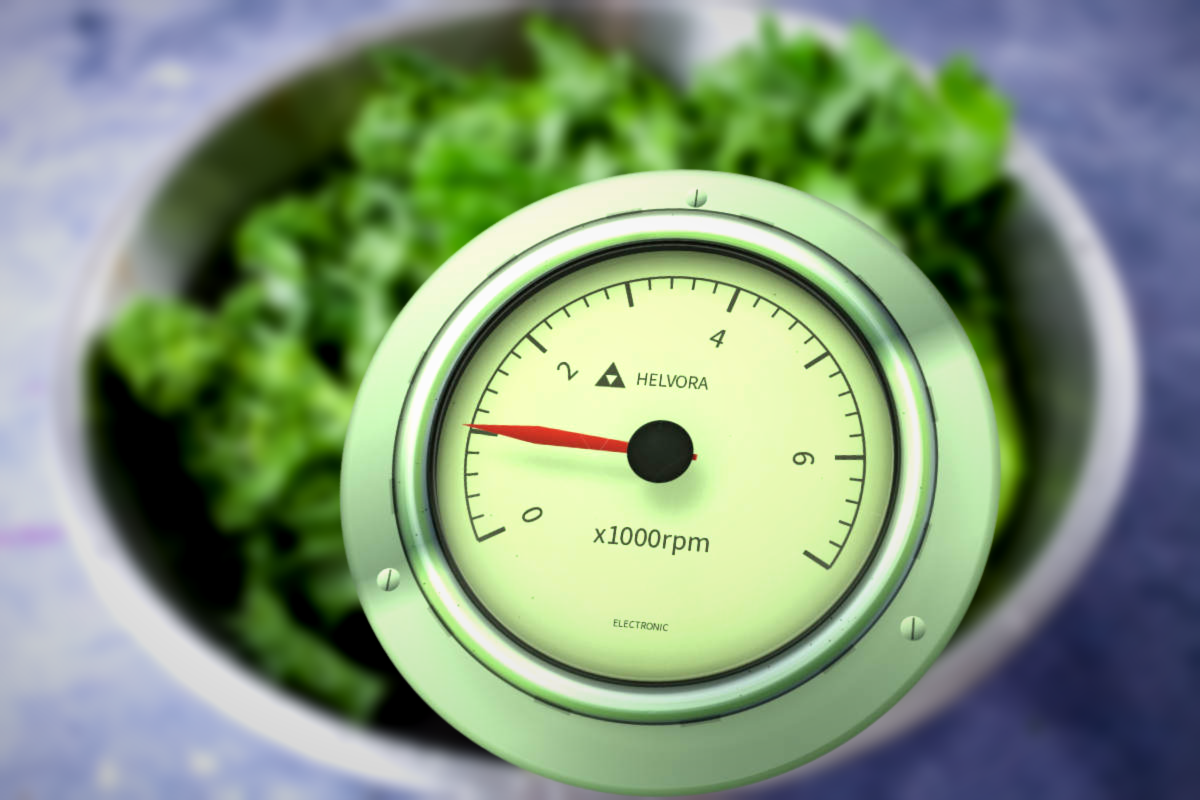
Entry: 1000 rpm
